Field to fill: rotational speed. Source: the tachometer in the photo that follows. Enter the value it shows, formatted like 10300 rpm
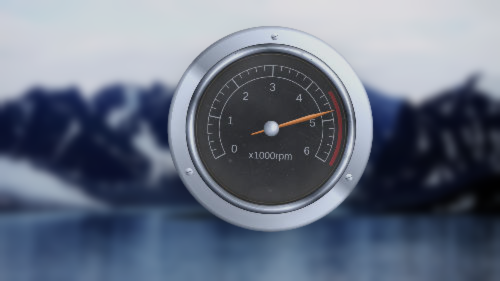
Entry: 4800 rpm
